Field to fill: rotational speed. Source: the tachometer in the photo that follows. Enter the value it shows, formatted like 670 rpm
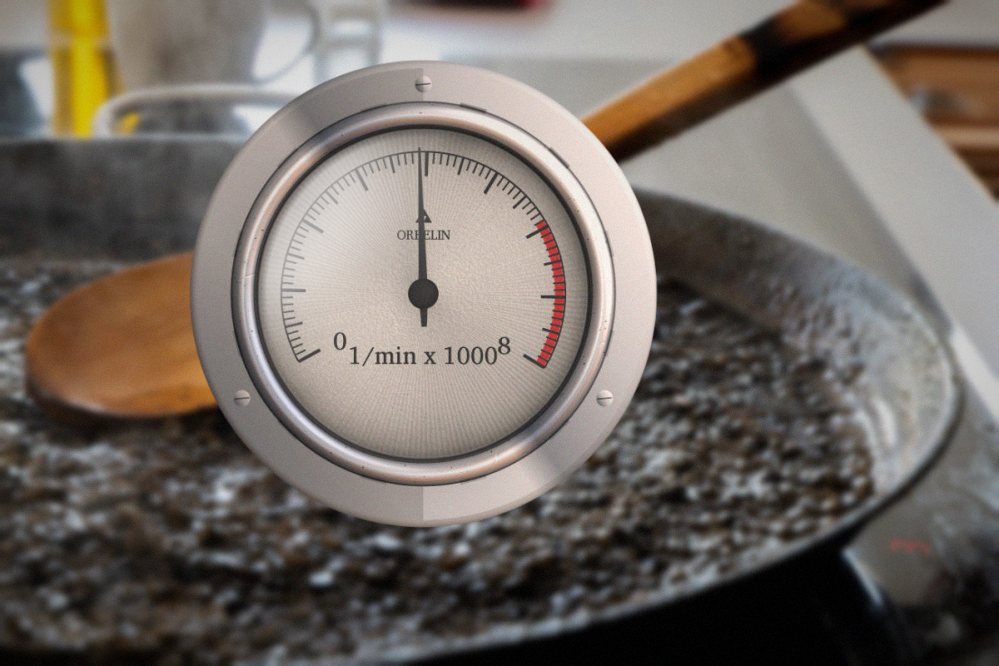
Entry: 3900 rpm
